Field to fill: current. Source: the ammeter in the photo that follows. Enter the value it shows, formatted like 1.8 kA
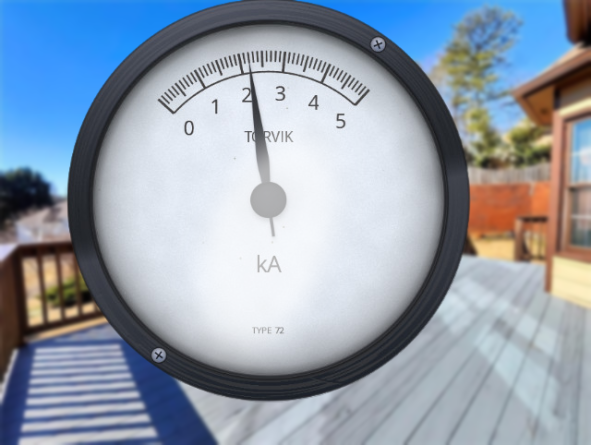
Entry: 2.2 kA
